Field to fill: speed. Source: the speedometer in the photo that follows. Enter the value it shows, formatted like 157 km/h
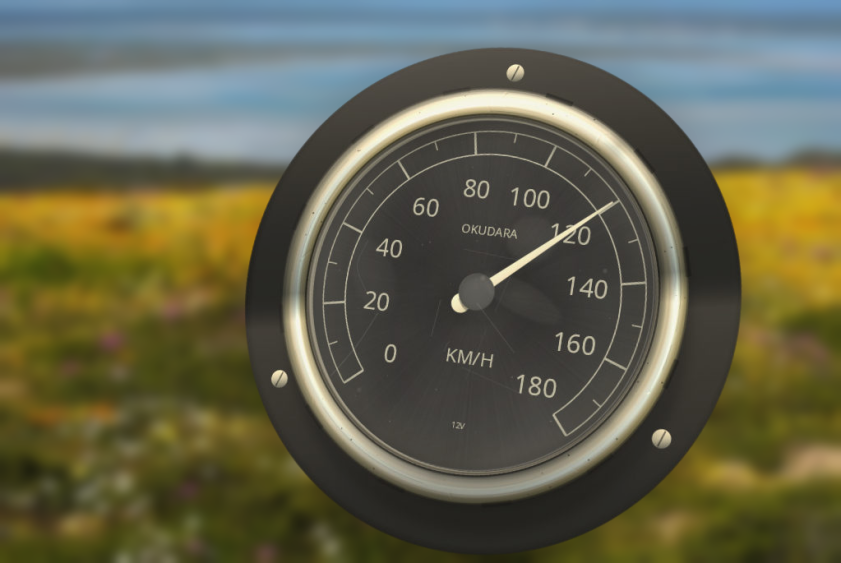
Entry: 120 km/h
